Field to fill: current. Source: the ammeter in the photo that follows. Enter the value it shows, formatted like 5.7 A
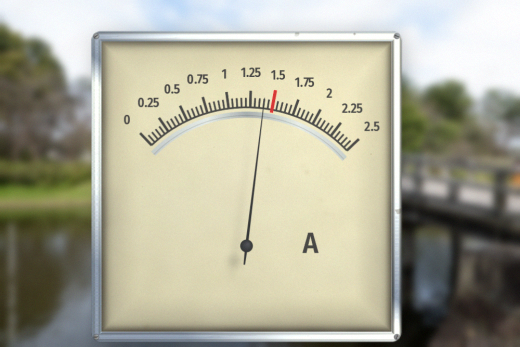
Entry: 1.4 A
